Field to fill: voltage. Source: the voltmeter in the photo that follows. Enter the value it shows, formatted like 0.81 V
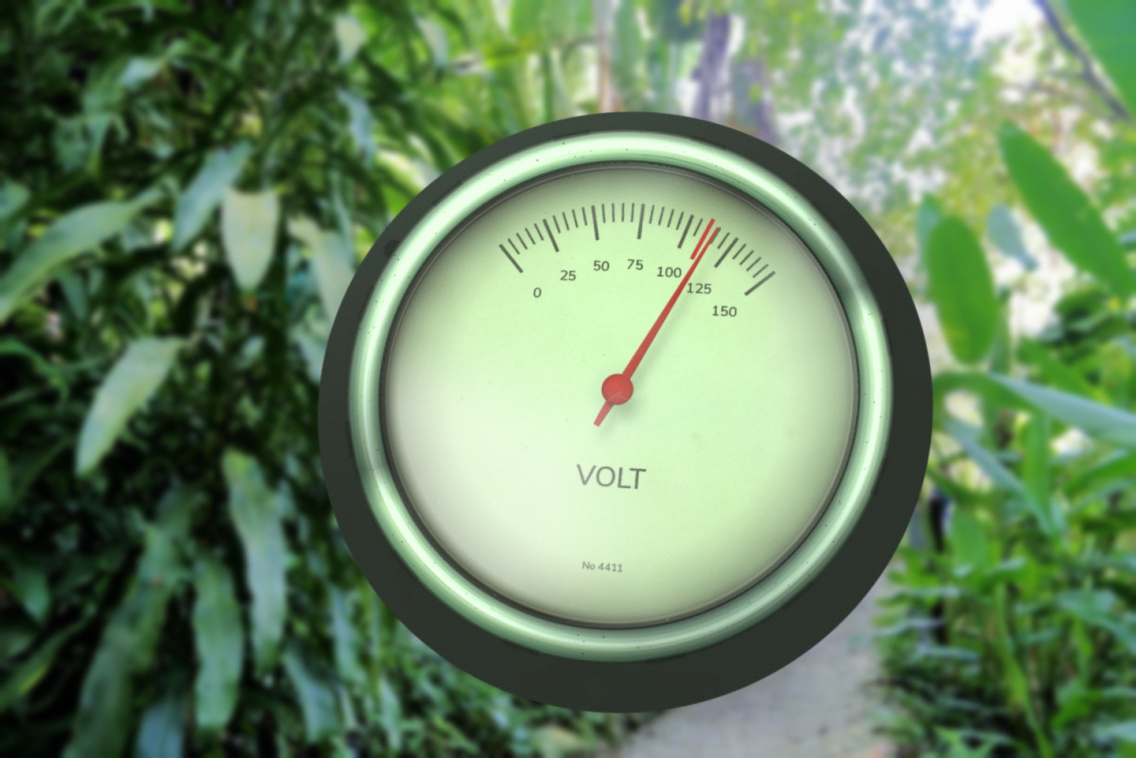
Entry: 115 V
